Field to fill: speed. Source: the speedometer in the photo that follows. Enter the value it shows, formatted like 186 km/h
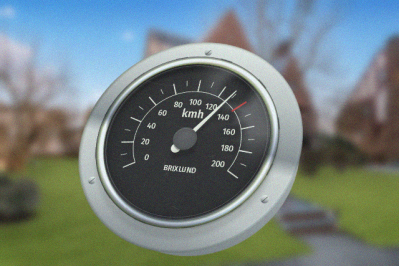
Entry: 130 km/h
